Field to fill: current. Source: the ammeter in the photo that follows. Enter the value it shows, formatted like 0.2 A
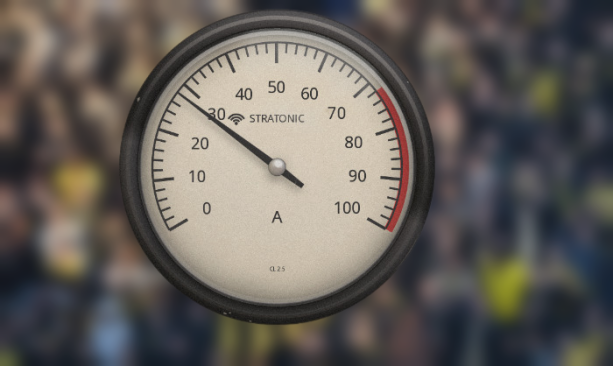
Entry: 28 A
